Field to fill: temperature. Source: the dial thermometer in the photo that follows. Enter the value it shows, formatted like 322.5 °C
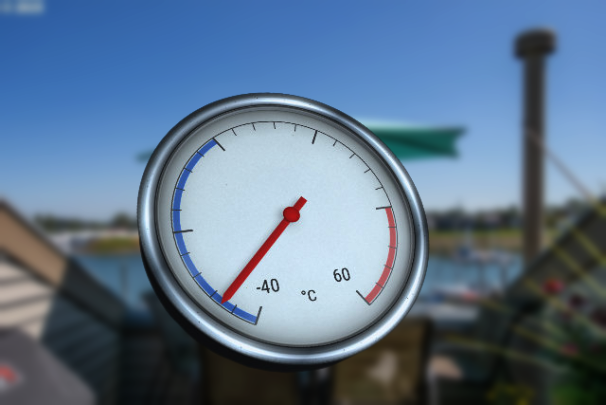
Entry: -34 °C
